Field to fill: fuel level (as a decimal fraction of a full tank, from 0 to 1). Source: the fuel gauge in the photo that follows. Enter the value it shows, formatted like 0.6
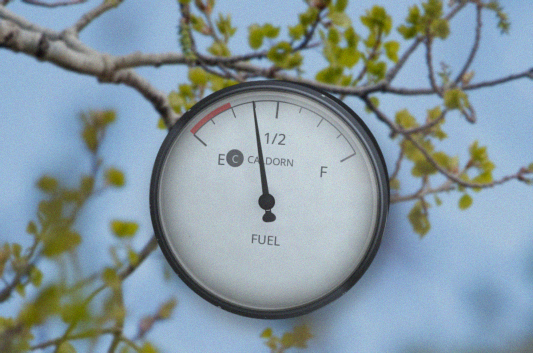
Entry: 0.375
